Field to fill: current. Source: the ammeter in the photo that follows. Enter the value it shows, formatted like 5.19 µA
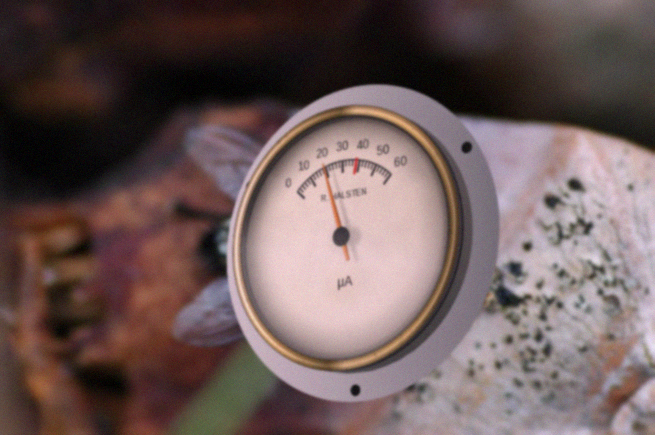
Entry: 20 µA
